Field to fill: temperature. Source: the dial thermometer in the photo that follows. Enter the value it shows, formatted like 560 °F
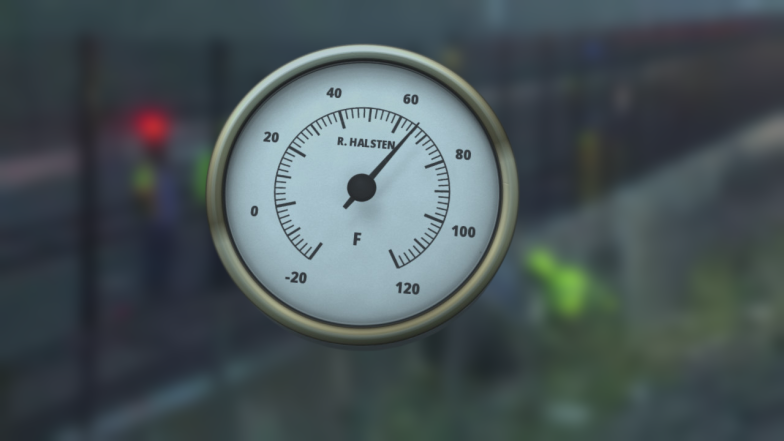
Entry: 66 °F
